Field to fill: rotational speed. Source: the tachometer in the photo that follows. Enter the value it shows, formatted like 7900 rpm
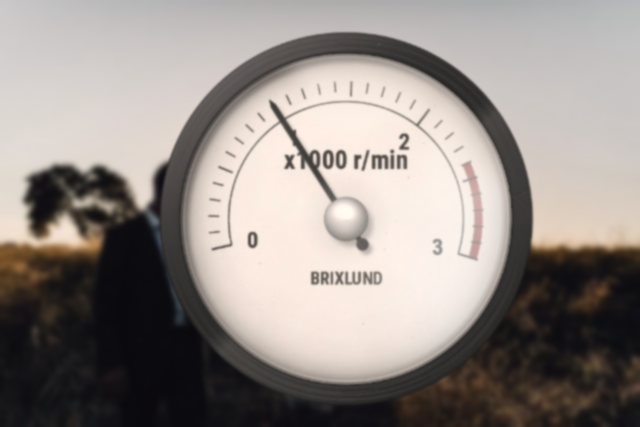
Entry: 1000 rpm
